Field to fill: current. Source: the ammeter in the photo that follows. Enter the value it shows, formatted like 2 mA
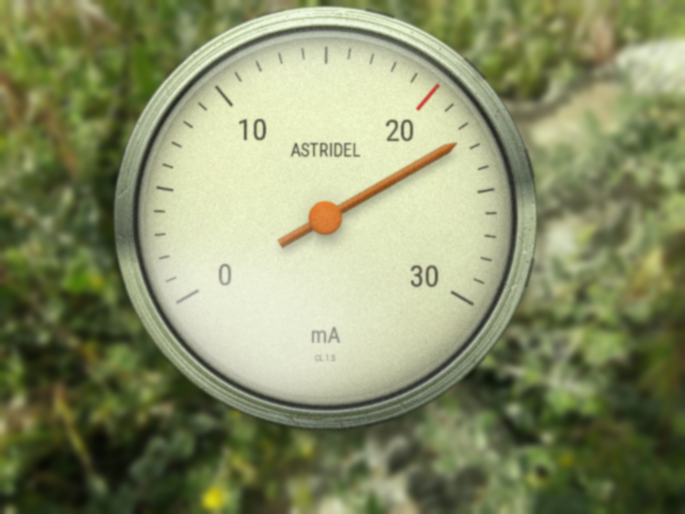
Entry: 22.5 mA
